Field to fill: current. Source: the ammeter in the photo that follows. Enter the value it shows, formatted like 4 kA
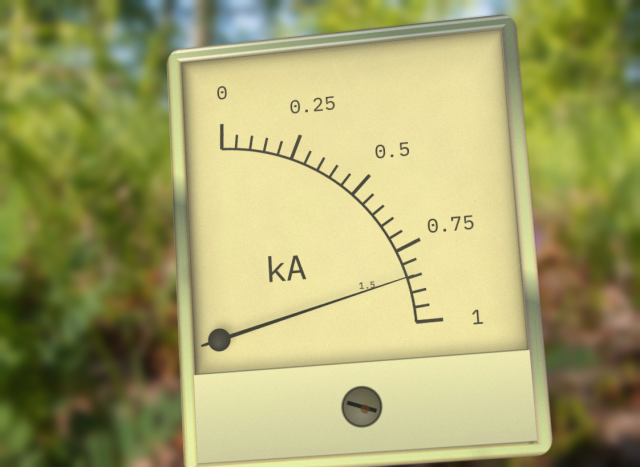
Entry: 0.85 kA
